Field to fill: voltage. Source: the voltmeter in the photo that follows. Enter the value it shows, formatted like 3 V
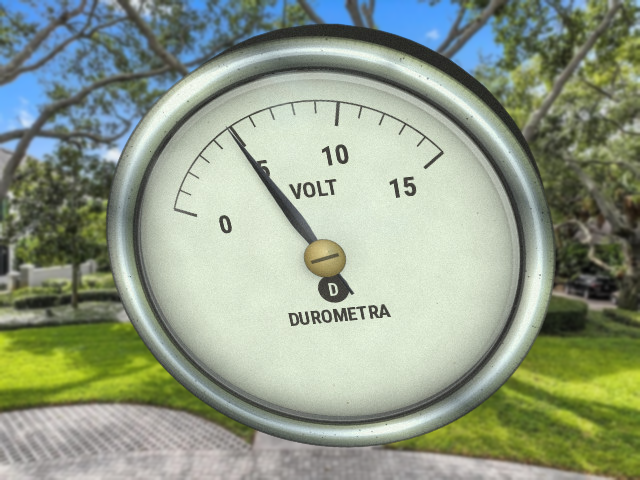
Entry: 5 V
